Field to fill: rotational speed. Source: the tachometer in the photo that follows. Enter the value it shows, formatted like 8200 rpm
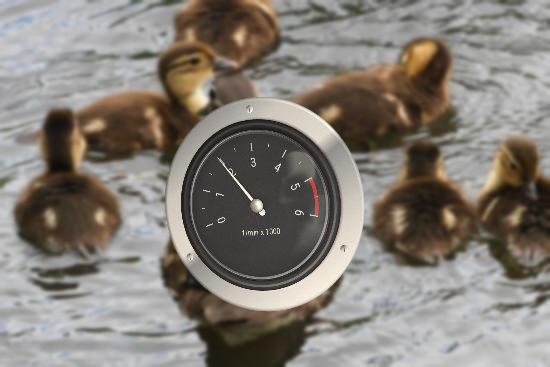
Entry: 2000 rpm
